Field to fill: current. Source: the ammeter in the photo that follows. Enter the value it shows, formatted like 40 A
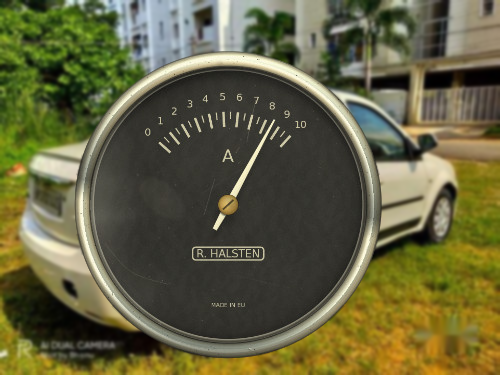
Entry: 8.5 A
